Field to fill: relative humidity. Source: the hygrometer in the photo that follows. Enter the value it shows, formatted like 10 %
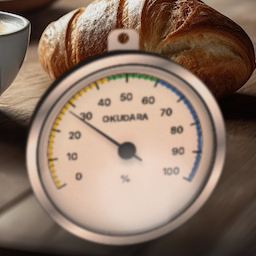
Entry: 28 %
